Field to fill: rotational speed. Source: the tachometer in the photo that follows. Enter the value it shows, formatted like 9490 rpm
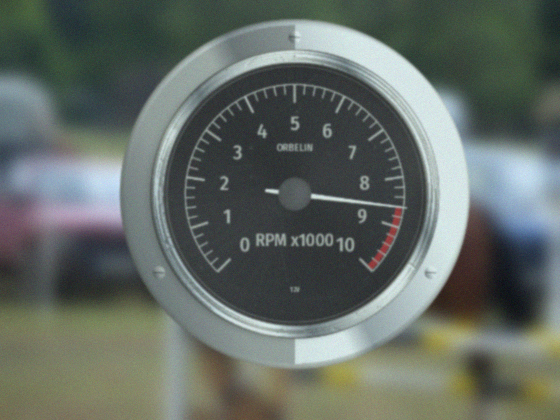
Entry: 8600 rpm
